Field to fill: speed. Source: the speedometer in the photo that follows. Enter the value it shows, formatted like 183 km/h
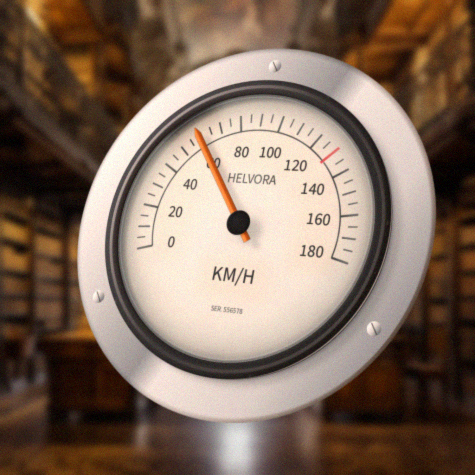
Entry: 60 km/h
